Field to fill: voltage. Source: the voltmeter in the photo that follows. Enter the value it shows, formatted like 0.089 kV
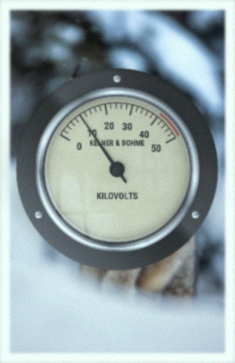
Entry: 10 kV
